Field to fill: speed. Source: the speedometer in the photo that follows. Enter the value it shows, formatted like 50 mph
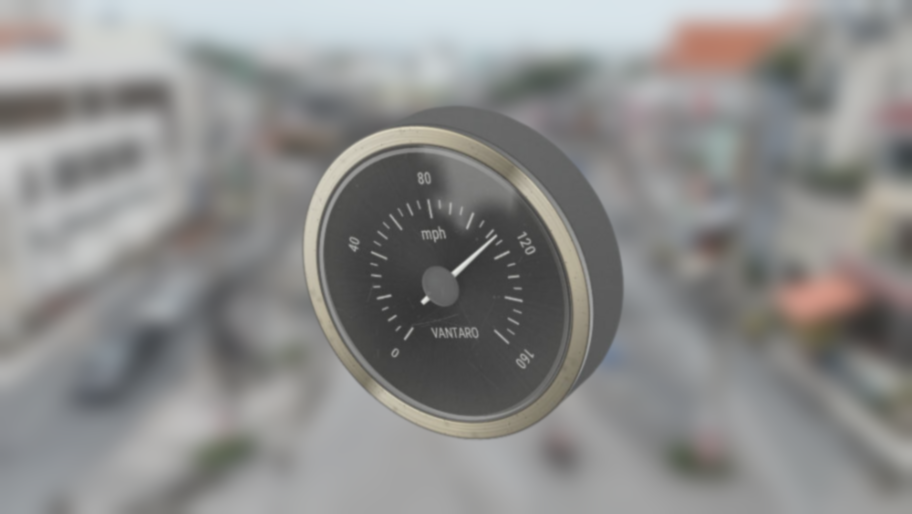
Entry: 112.5 mph
